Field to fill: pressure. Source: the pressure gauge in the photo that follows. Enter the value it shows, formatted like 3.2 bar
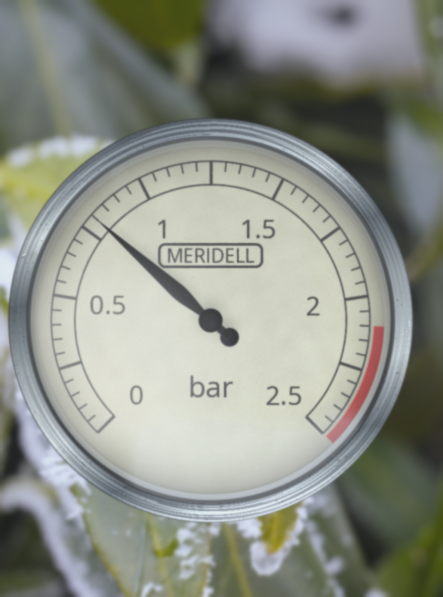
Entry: 0.8 bar
